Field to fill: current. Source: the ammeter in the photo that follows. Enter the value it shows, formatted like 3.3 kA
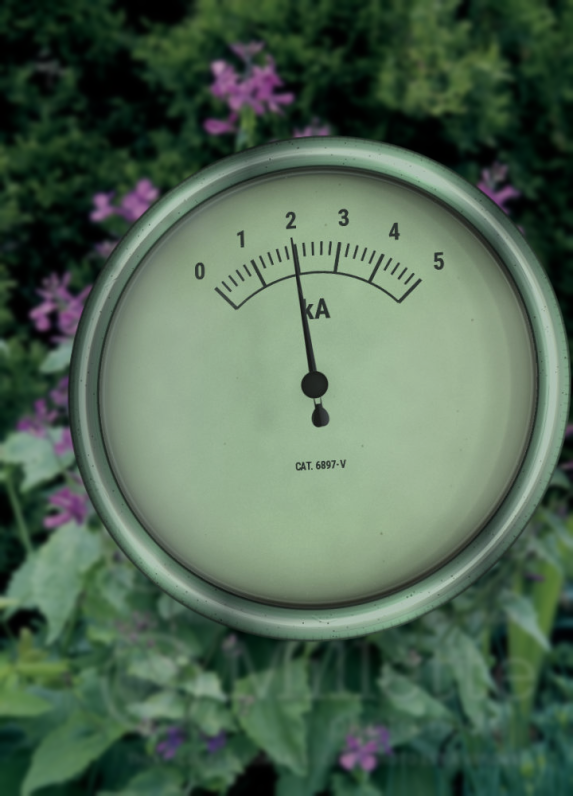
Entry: 2 kA
